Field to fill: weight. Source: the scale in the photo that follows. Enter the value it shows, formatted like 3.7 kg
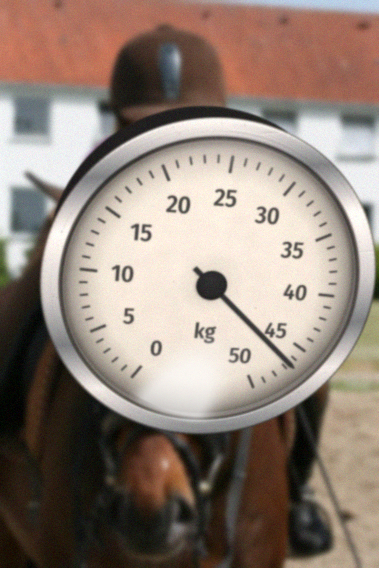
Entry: 46.5 kg
